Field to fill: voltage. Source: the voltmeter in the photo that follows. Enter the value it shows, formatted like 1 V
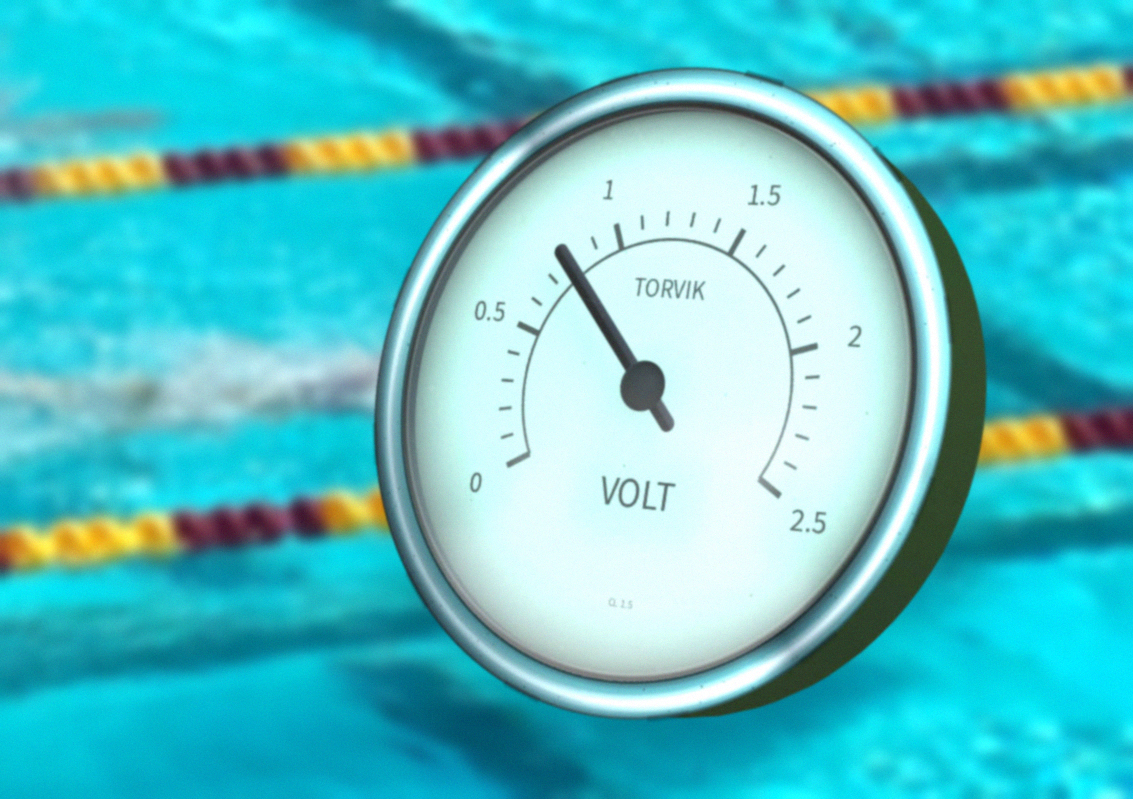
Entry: 0.8 V
